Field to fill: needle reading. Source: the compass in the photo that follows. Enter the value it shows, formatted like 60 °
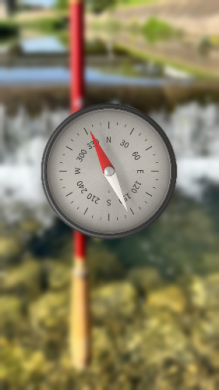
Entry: 335 °
